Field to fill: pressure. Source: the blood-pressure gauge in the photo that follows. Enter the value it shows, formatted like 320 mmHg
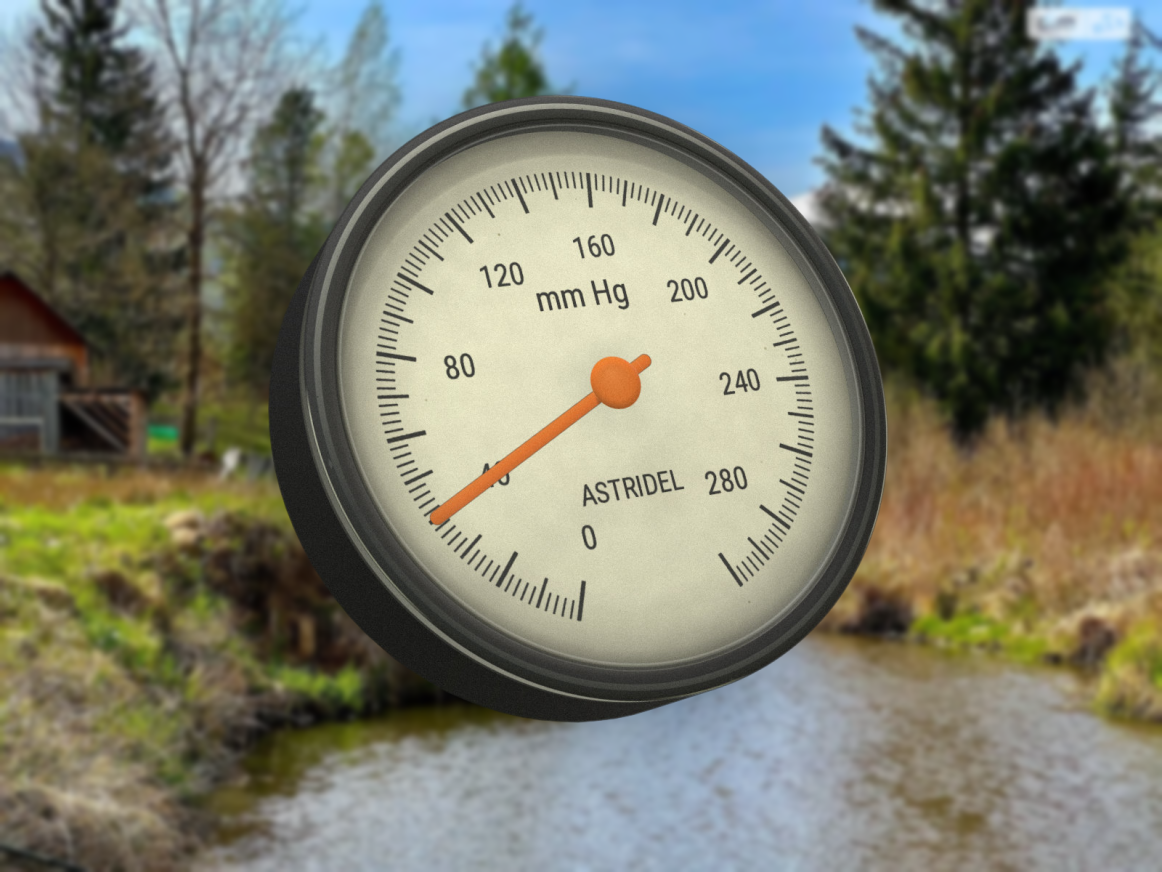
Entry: 40 mmHg
